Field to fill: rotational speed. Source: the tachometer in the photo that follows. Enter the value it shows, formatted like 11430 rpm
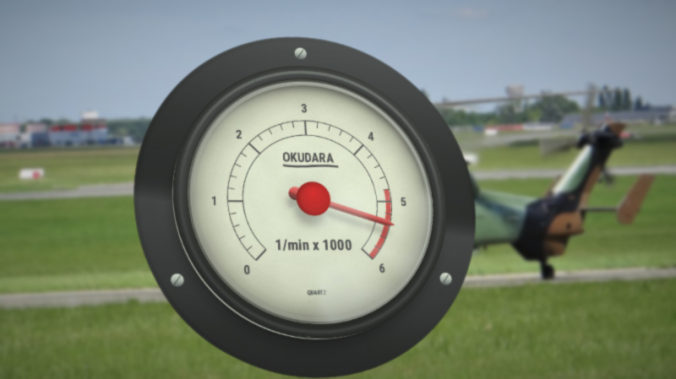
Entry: 5400 rpm
